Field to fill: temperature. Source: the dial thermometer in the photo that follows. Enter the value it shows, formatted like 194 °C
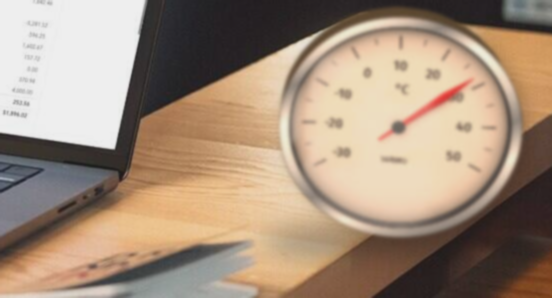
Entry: 27.5 °C
